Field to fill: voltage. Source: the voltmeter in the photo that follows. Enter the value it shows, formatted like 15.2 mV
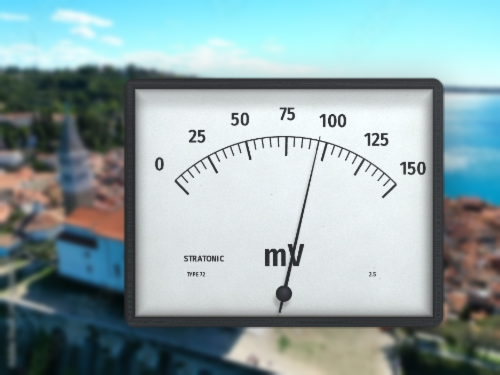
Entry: 95 mV
